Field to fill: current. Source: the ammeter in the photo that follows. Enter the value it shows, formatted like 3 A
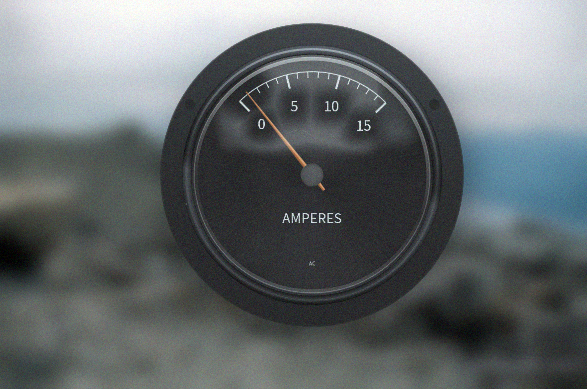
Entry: 1 A
